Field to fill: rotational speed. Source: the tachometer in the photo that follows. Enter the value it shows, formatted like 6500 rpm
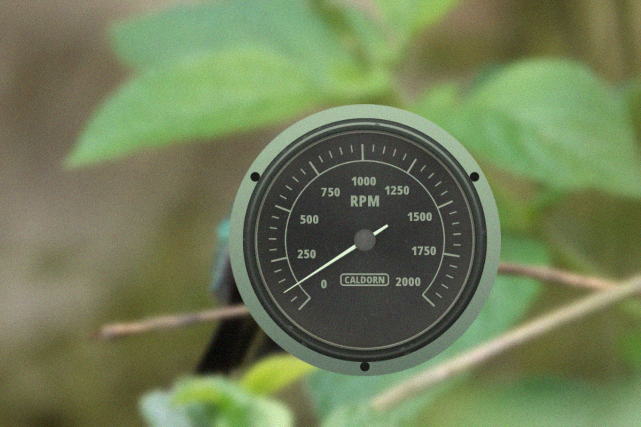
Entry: 100 rpm
